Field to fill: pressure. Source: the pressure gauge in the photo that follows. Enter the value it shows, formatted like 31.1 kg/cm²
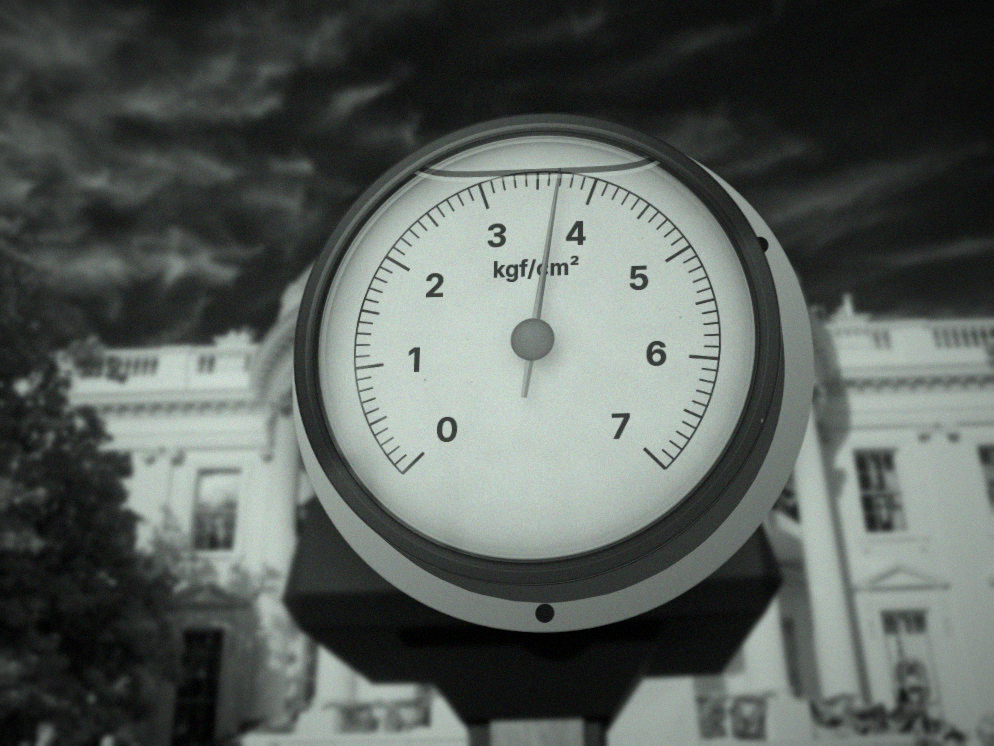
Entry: 3.7 kg/cm²
